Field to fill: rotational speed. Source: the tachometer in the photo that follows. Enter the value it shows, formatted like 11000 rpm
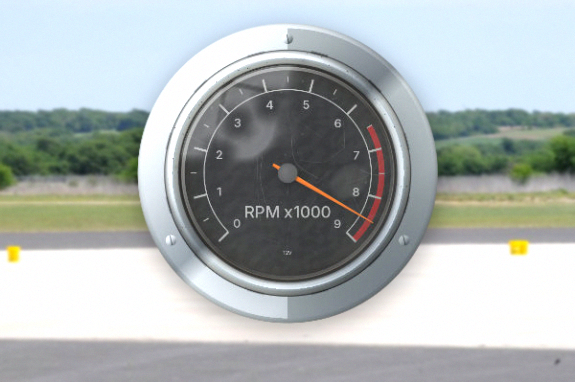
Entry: 8500 rpm
